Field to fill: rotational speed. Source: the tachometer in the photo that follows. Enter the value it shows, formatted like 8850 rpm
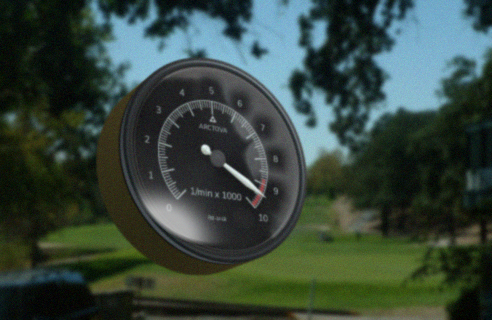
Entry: 9500 rpm
